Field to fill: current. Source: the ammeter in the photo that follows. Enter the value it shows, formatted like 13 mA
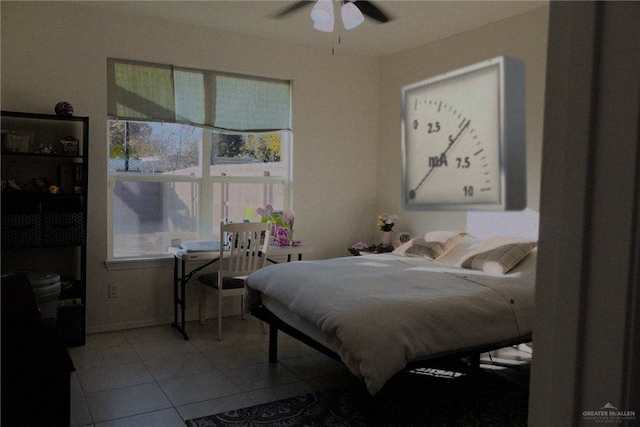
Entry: 5.5 mA
